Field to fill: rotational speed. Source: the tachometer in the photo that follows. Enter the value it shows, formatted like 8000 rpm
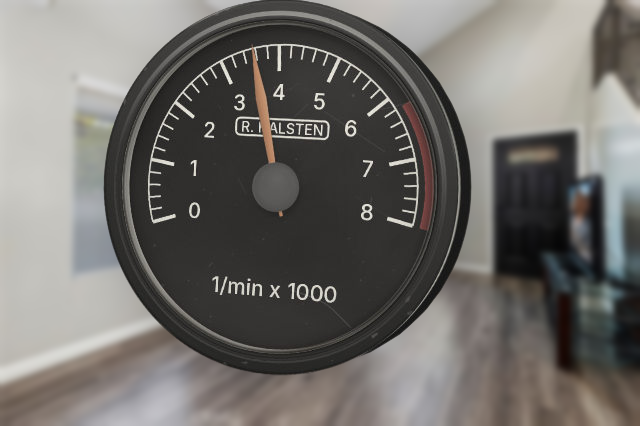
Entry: 3600 rpm
